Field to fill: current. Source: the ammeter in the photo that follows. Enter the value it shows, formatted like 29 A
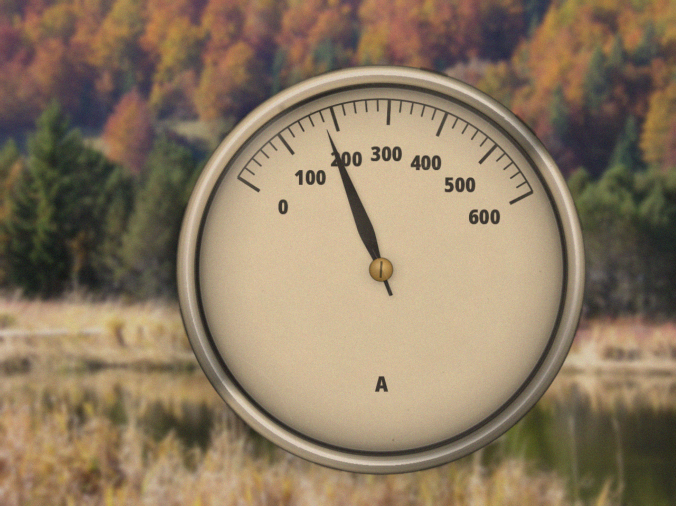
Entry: 180 A
